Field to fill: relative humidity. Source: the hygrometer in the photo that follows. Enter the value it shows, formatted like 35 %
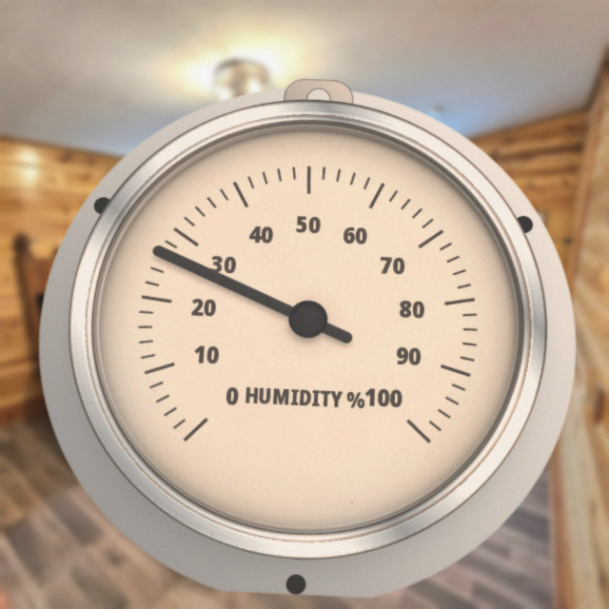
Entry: 26 %
